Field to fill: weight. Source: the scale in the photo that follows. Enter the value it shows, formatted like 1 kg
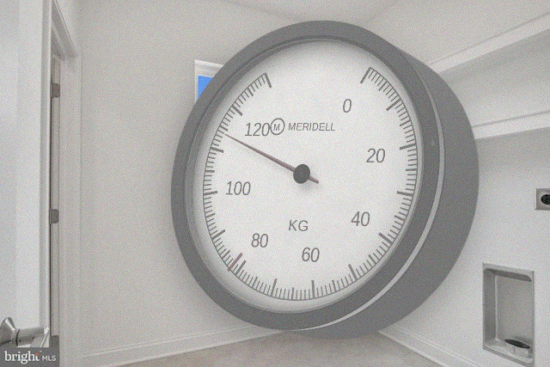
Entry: 114 kg
